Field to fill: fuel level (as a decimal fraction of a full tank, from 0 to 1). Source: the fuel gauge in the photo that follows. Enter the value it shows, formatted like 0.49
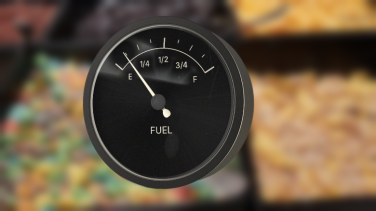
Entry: 0.125
